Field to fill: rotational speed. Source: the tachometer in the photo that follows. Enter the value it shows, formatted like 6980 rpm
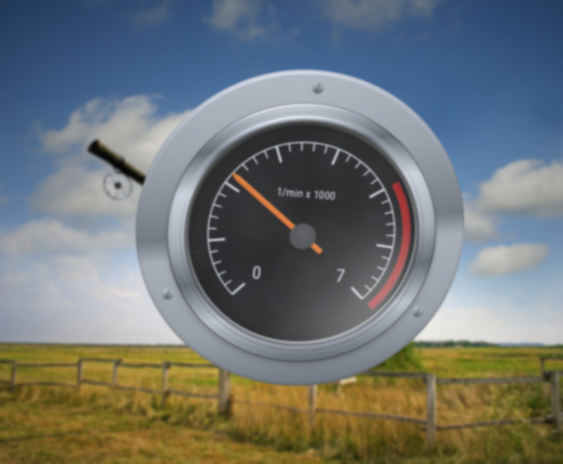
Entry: 2200 rpm
